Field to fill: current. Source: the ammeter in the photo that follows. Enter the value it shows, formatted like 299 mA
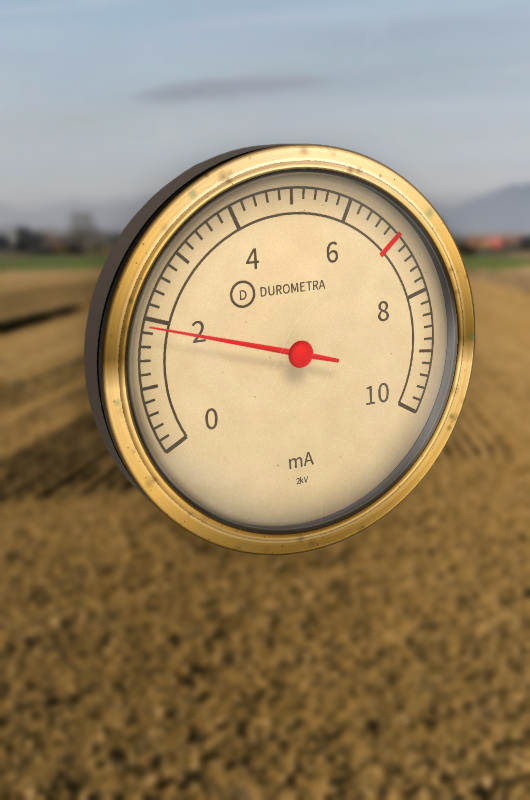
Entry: 1.9 mA
